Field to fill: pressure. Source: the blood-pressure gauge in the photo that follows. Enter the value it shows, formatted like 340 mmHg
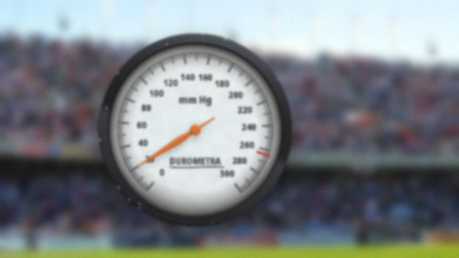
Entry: 20 mmHg
